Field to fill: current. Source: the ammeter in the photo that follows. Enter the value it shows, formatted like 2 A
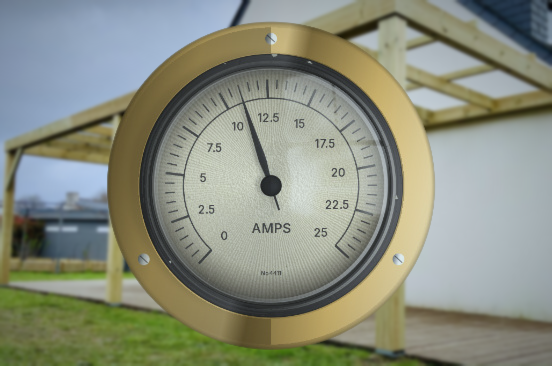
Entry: 11 A
